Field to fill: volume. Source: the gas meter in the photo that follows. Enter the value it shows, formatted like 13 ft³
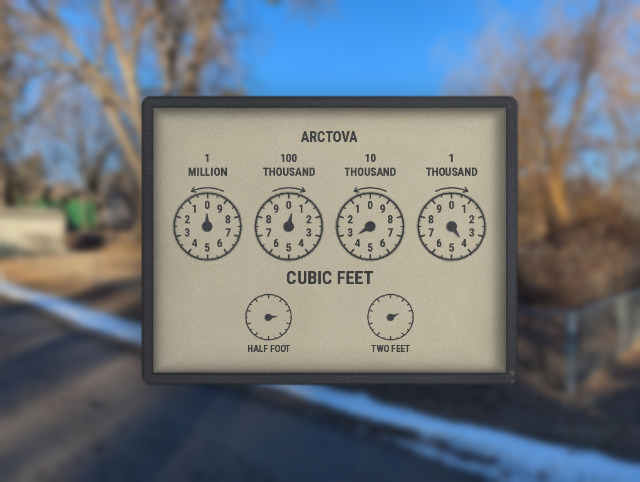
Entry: 3400 ft³
